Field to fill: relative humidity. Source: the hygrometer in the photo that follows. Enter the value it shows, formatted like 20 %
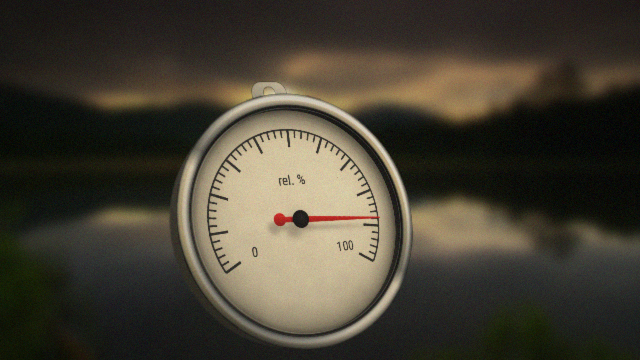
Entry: 88 %
